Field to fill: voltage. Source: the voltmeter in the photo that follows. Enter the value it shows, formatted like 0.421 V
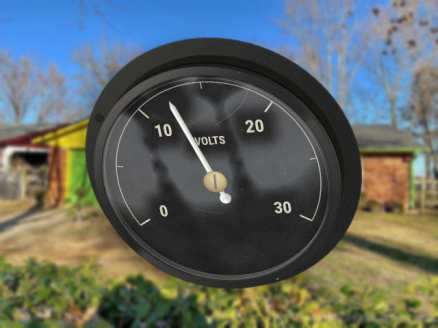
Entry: 12.5 V
